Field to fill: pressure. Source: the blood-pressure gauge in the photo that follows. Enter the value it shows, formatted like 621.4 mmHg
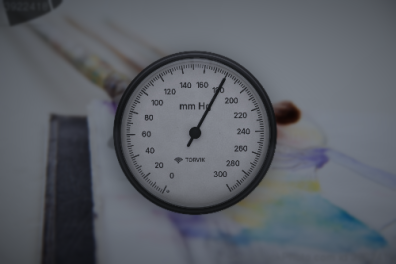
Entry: 180 mmHg
